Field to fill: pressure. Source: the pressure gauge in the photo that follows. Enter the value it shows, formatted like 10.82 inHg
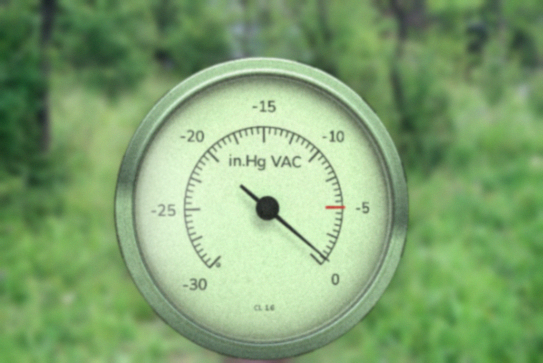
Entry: -0.5 inHg
